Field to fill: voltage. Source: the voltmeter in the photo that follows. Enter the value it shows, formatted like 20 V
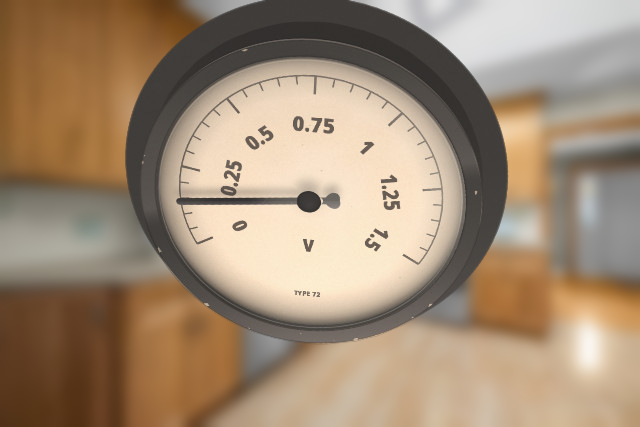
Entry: 0.15 V
